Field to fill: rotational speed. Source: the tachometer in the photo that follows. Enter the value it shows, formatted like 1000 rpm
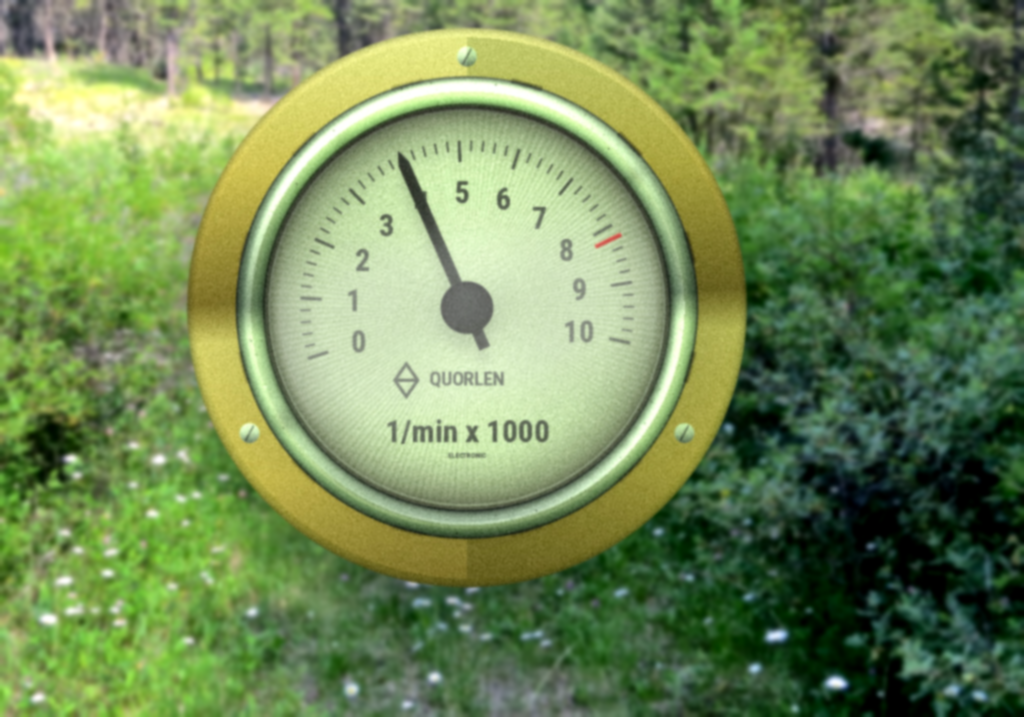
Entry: 4000 rpm
